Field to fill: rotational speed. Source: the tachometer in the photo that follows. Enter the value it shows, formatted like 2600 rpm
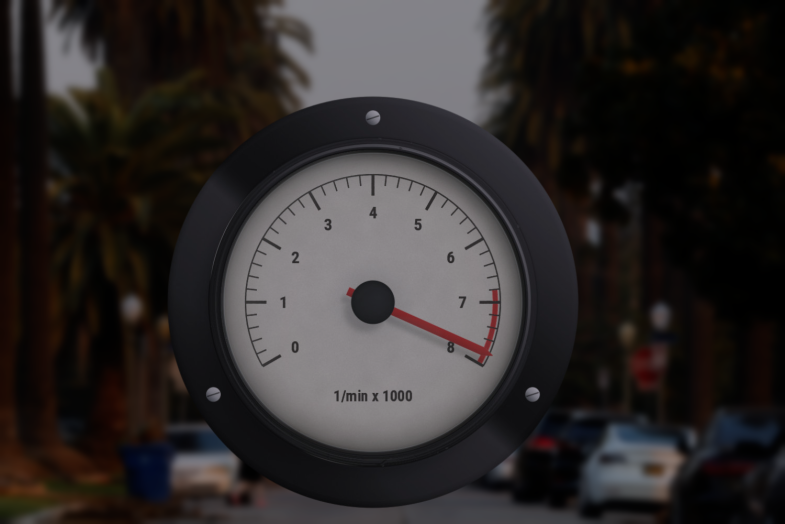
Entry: 7800 rpm
